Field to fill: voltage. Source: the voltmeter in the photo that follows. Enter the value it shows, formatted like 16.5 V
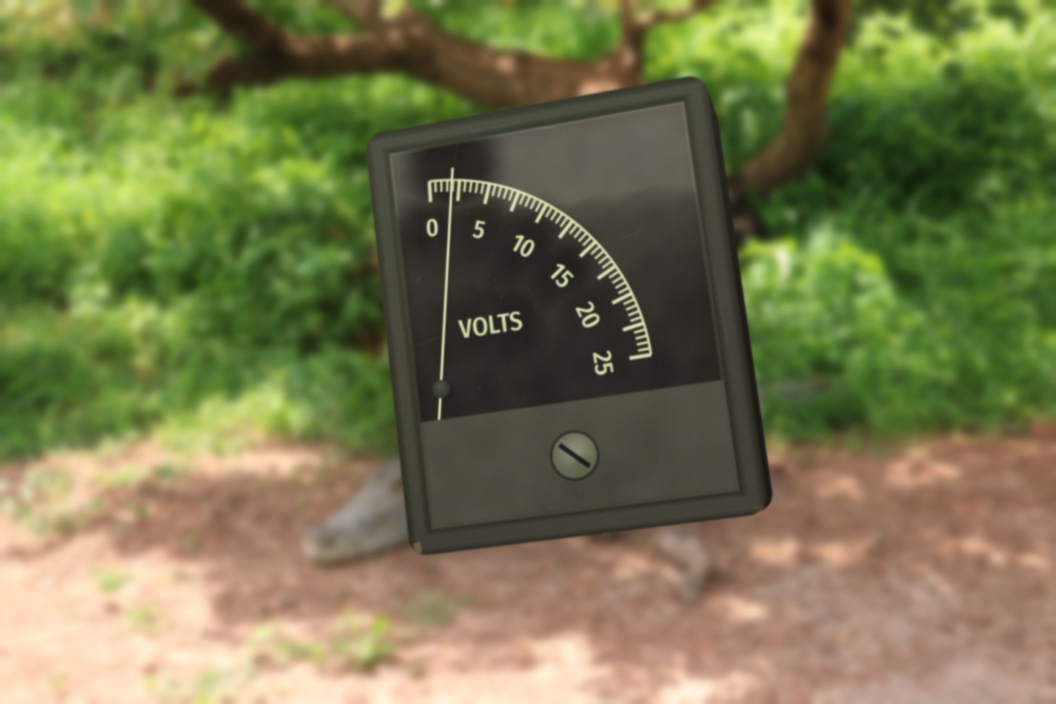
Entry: 2 V
